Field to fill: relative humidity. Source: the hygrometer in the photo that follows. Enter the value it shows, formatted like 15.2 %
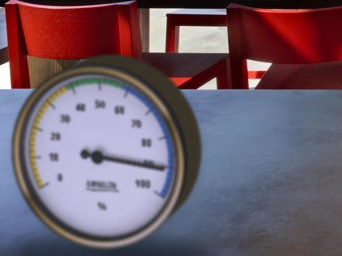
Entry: 90 %
